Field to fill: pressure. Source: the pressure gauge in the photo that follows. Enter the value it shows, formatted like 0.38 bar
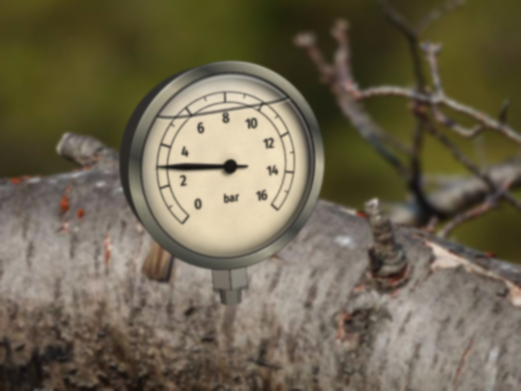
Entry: 3 bar
